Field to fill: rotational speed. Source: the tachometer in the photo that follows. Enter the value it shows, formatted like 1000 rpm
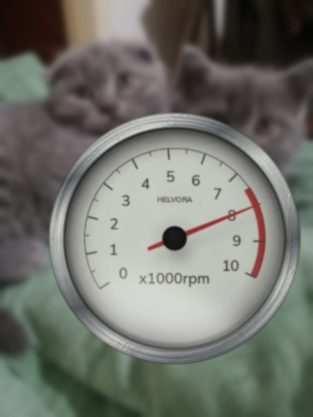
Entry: 8000 rpm
